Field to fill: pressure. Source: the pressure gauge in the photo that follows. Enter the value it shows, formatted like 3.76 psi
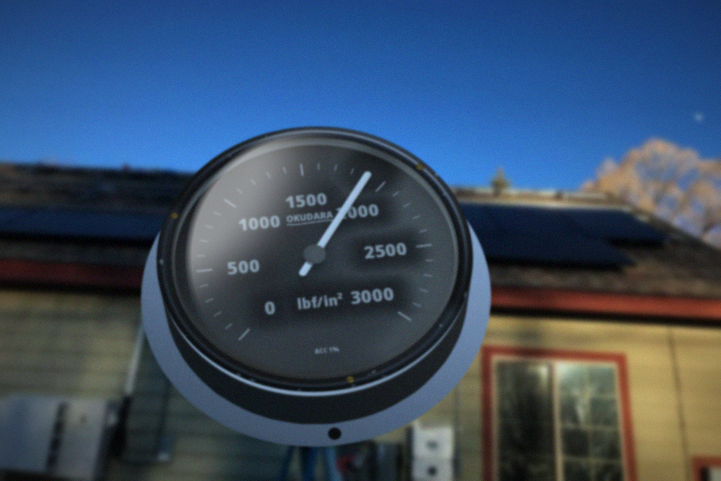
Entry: 1900 psi
